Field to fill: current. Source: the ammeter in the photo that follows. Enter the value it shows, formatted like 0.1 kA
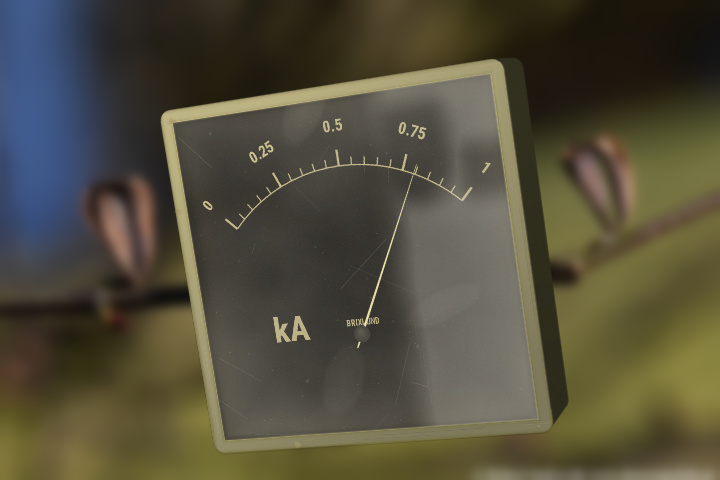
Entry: 0.8 kA
